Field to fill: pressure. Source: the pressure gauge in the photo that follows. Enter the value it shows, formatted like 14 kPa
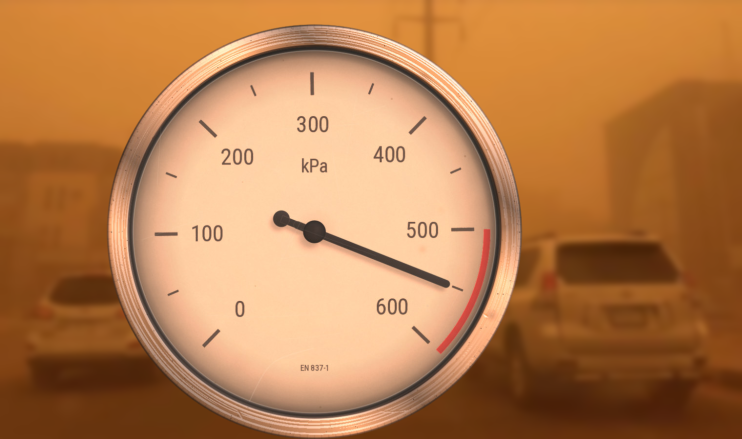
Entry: 550 kPa
